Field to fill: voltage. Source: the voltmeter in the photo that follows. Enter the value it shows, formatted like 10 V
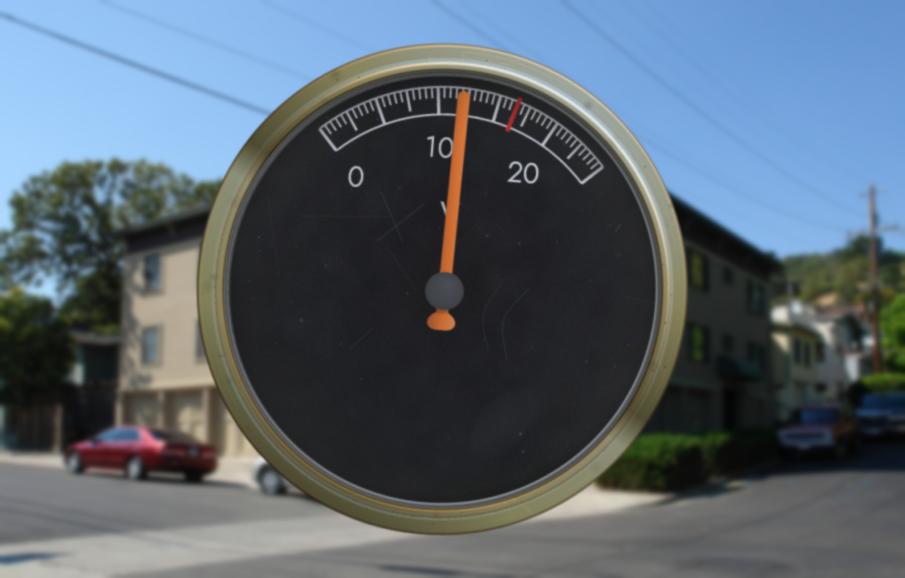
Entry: 12 V
